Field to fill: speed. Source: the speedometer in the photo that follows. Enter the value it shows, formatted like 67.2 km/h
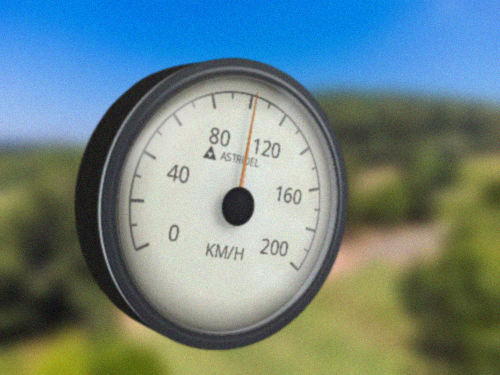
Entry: 100 km/h
